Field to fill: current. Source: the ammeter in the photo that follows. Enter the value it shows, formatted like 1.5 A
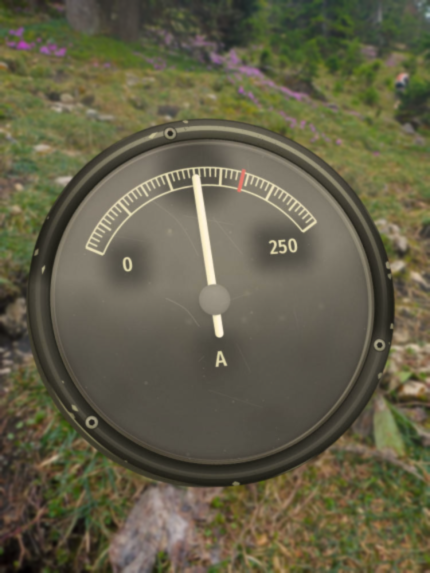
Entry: 125 A
